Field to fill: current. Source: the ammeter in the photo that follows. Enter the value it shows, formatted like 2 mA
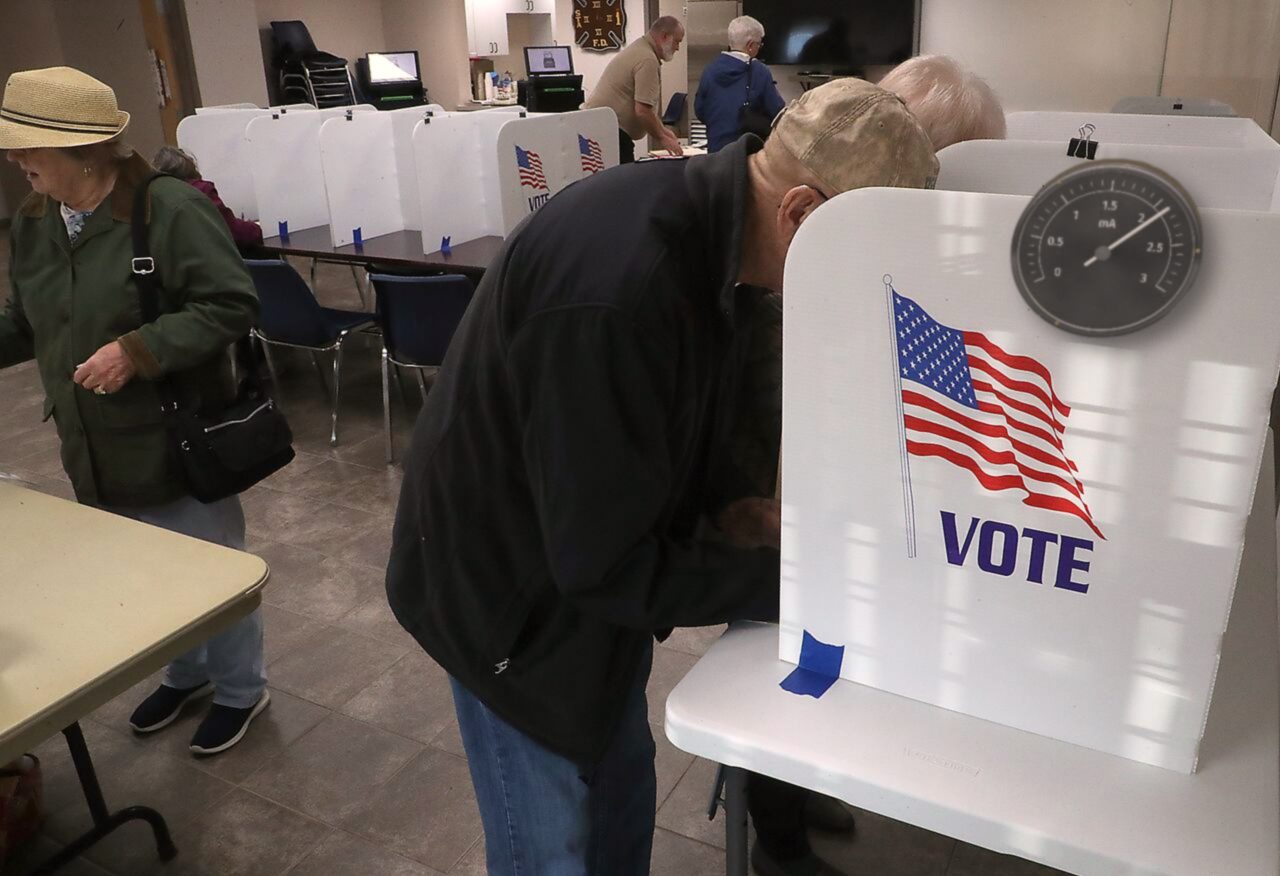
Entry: 2.1 mA
